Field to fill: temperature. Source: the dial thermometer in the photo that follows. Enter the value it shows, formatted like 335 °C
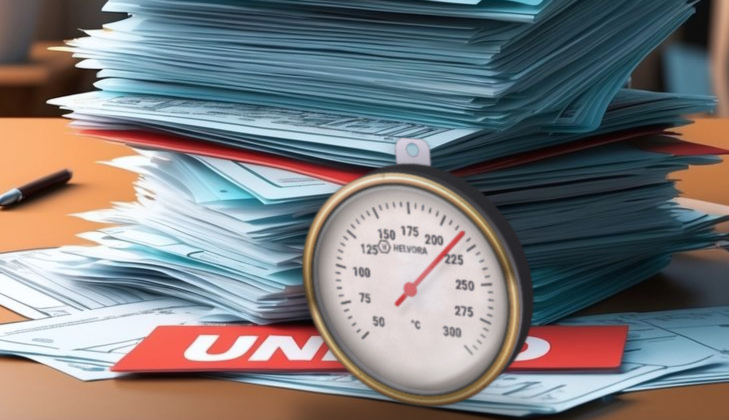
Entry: 215 °C
